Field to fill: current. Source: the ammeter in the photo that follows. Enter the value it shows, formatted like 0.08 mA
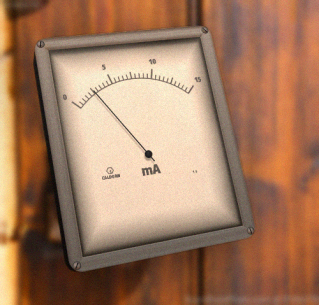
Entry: 2.5 mA
